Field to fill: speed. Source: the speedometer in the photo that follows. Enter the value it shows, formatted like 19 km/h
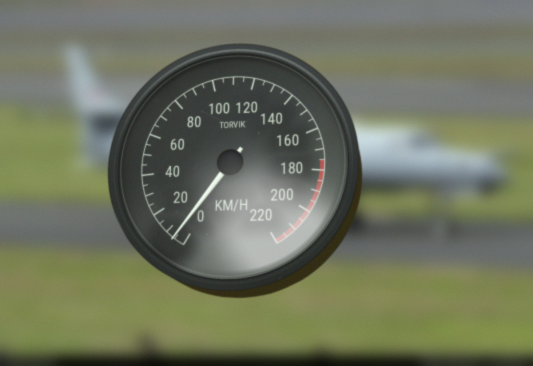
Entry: 5 km/h
